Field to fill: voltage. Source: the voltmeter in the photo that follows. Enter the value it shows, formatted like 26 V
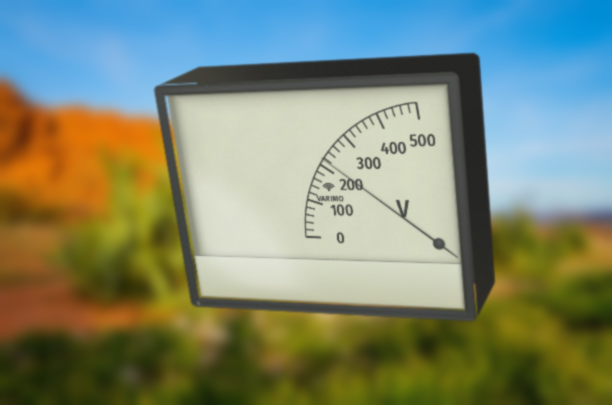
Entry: 220 V
